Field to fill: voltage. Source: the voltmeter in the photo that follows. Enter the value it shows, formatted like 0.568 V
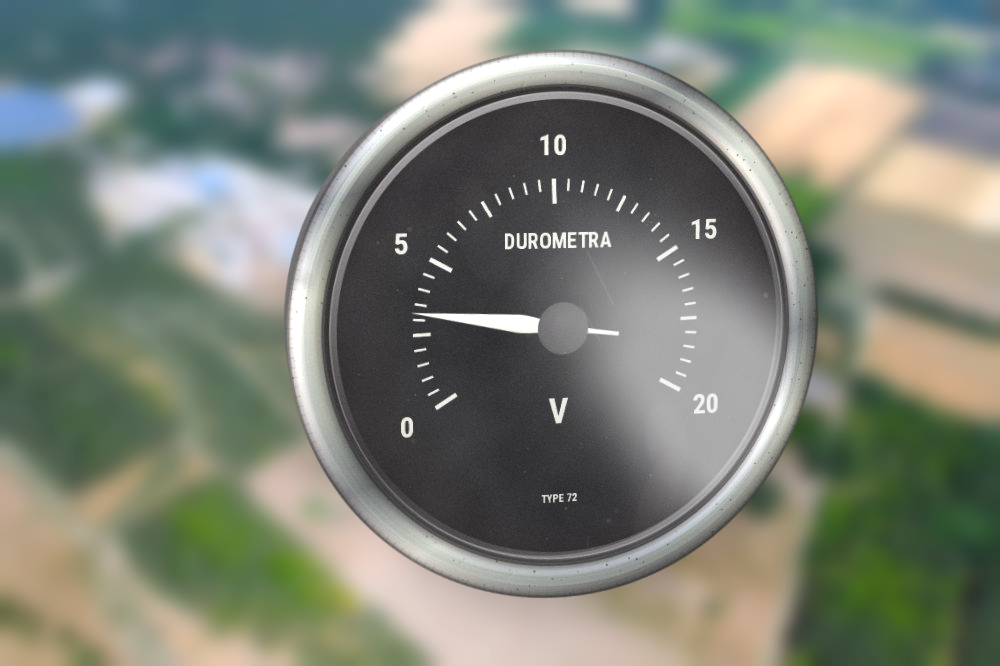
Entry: 3.25 V
